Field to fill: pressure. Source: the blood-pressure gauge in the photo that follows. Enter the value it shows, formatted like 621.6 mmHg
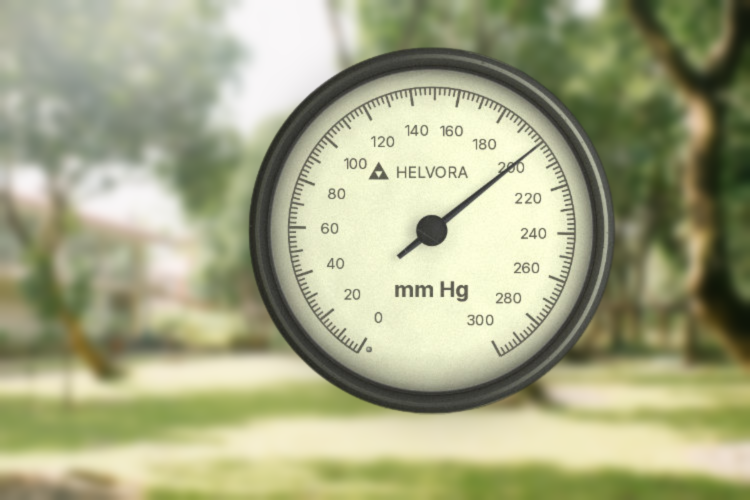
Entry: 200 mmHg
